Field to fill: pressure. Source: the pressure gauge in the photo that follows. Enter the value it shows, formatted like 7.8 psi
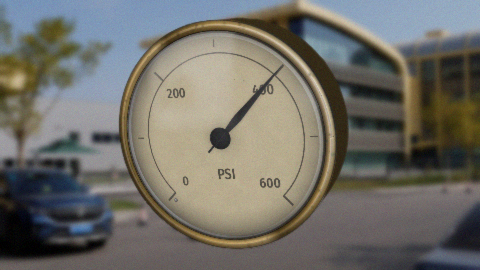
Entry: 400 psi
